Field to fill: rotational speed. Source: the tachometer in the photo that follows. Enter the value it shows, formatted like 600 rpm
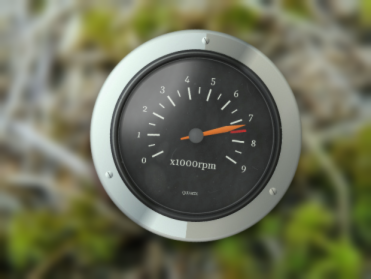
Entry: 7250 rpm
